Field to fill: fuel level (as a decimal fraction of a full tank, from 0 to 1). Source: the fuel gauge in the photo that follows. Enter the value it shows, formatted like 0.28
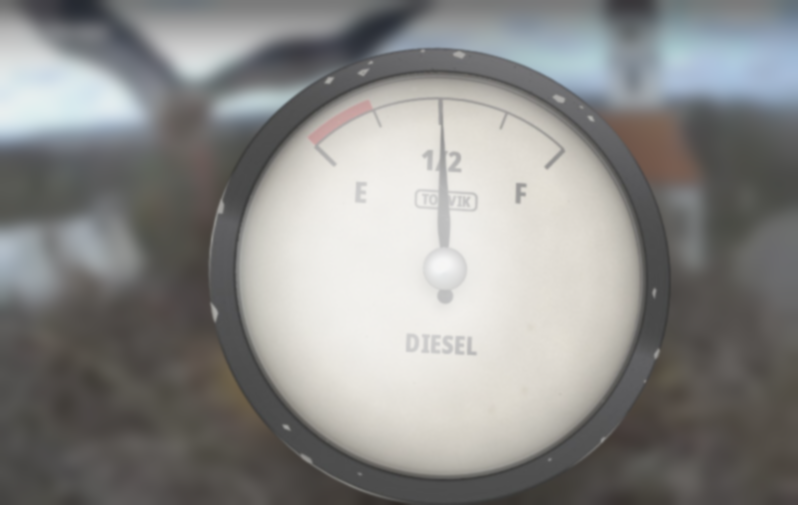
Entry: 0.5
